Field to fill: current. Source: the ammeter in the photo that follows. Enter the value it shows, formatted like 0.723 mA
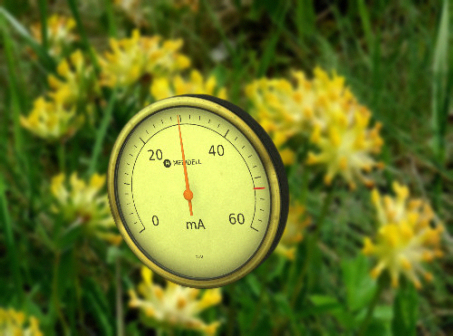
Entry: 30 mA
